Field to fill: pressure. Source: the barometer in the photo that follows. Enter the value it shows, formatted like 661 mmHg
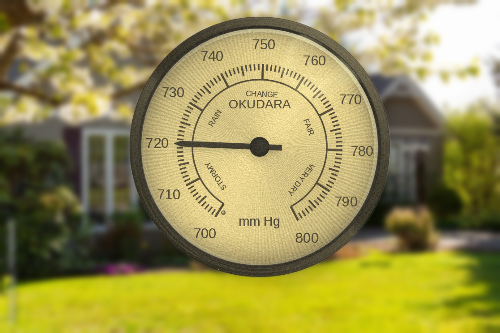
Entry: 720 mmHg
